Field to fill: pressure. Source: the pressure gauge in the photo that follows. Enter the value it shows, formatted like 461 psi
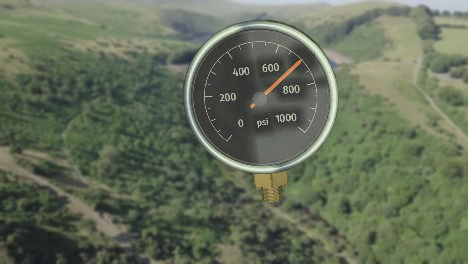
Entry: 700 psi
